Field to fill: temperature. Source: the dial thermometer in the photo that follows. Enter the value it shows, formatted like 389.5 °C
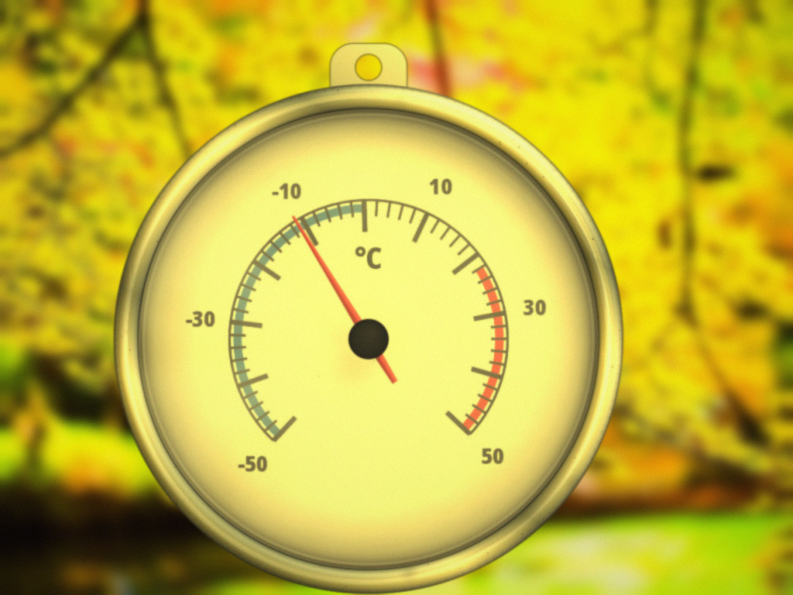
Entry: -11 °C
